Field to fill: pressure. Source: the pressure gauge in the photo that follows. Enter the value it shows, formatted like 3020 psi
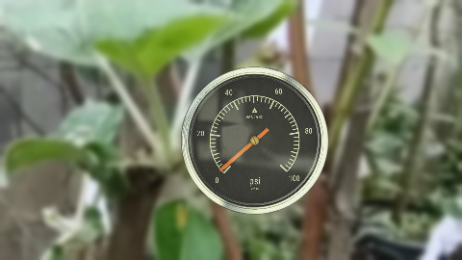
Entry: 2 psi
